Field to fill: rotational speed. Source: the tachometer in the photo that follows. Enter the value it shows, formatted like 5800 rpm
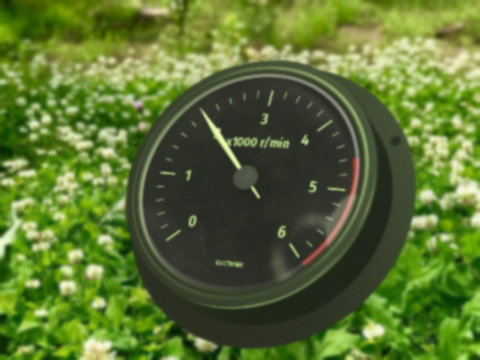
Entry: 2000 rpm
